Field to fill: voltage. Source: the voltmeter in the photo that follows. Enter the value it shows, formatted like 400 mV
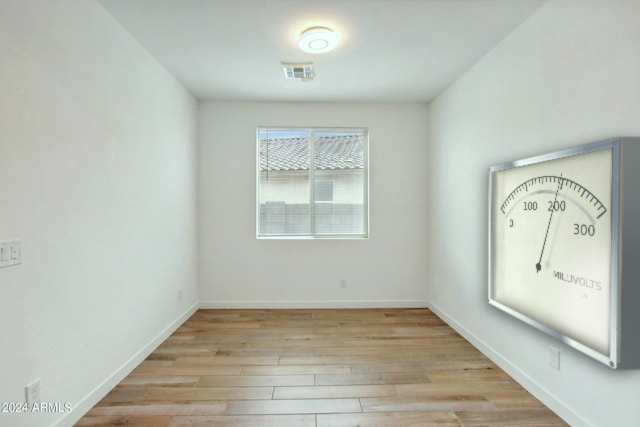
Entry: 200 mV
